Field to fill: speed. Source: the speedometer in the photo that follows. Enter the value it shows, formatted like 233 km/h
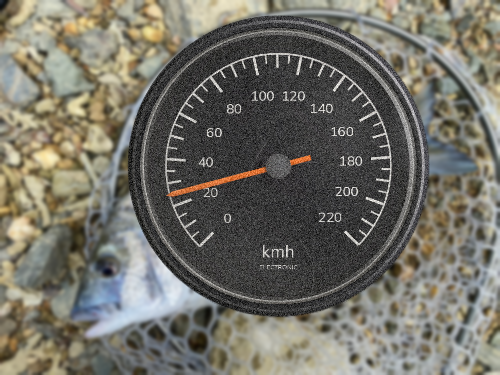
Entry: 25 km/h
